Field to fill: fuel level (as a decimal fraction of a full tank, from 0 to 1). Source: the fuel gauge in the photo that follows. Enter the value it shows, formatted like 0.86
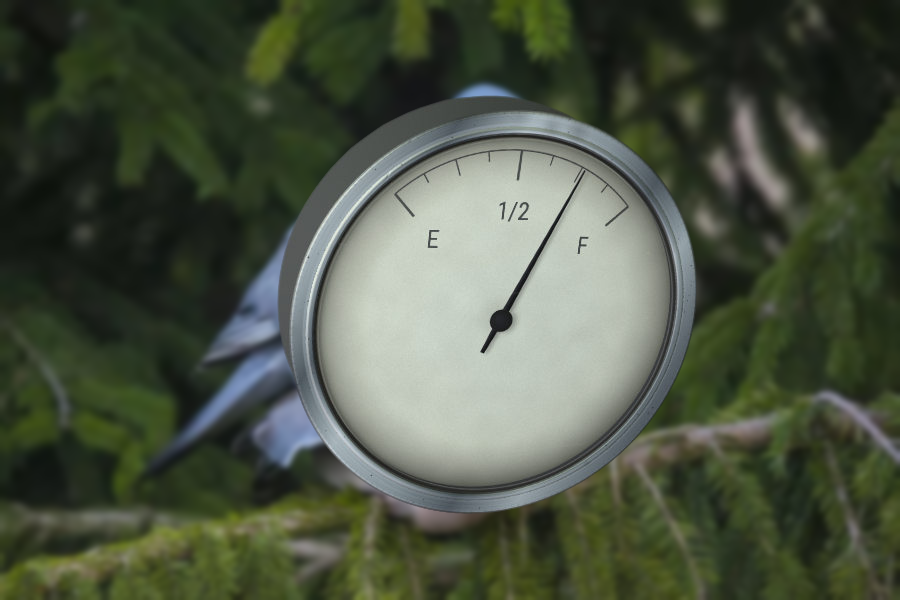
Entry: 0.75
